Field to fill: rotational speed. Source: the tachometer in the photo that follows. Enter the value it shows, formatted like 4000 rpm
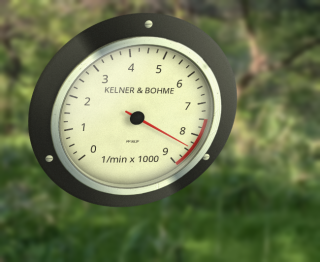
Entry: 8375 rpm
